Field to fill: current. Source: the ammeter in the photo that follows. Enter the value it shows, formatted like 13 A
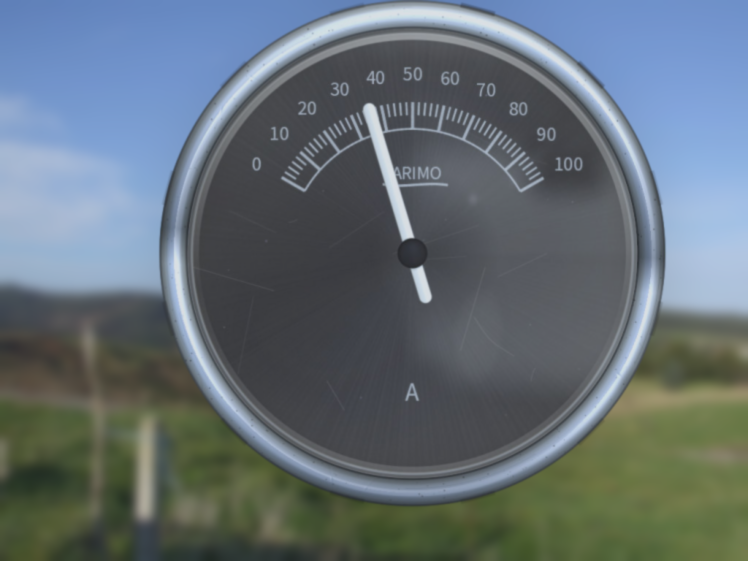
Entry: 36 A
